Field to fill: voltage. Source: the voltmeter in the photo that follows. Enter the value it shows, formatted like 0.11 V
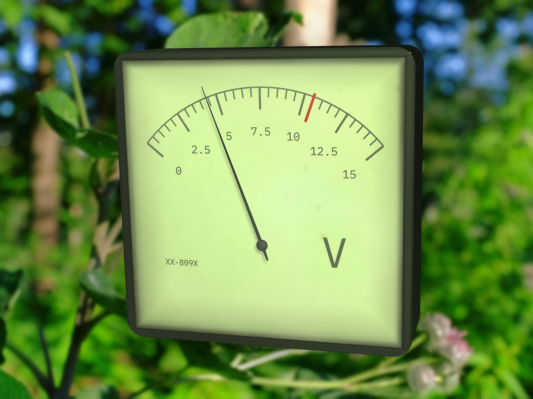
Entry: 4.5 V
